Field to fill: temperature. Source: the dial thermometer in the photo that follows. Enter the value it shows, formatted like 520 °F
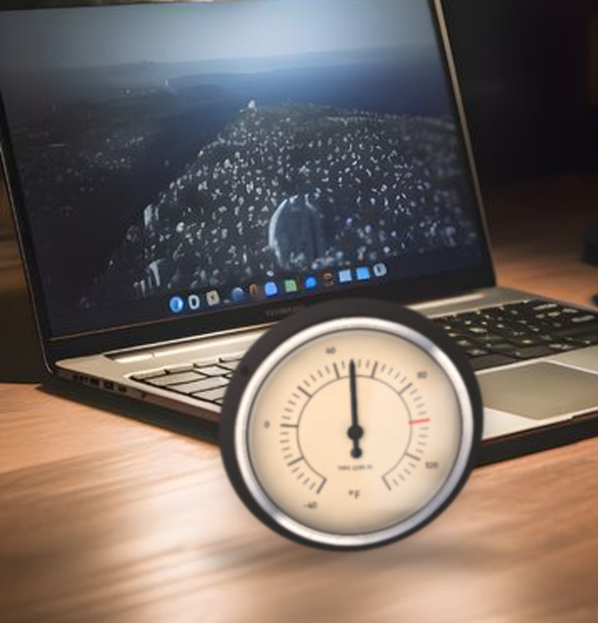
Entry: 48 °F
